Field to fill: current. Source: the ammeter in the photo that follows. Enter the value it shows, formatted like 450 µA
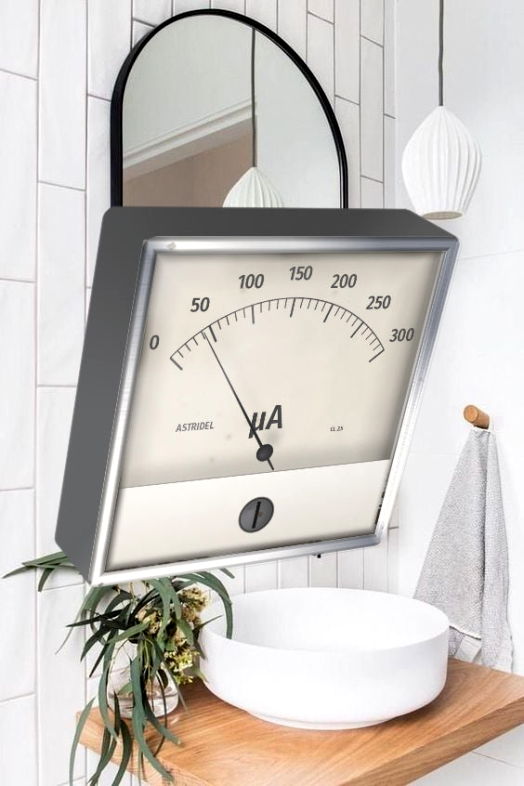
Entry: 40 µA
